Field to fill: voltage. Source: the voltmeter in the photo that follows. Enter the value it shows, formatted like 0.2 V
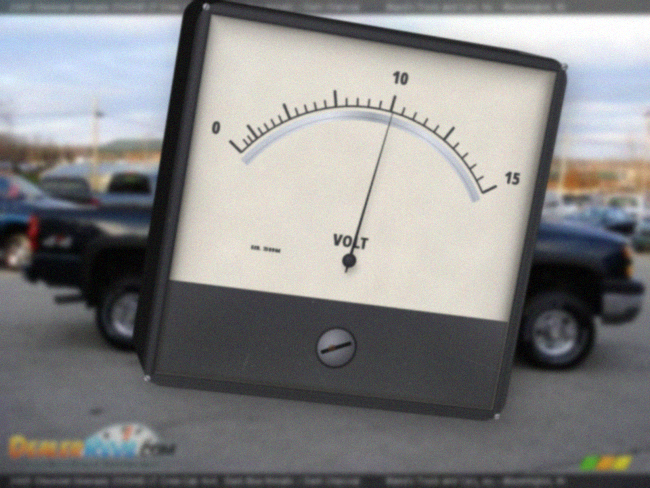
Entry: 10 V
